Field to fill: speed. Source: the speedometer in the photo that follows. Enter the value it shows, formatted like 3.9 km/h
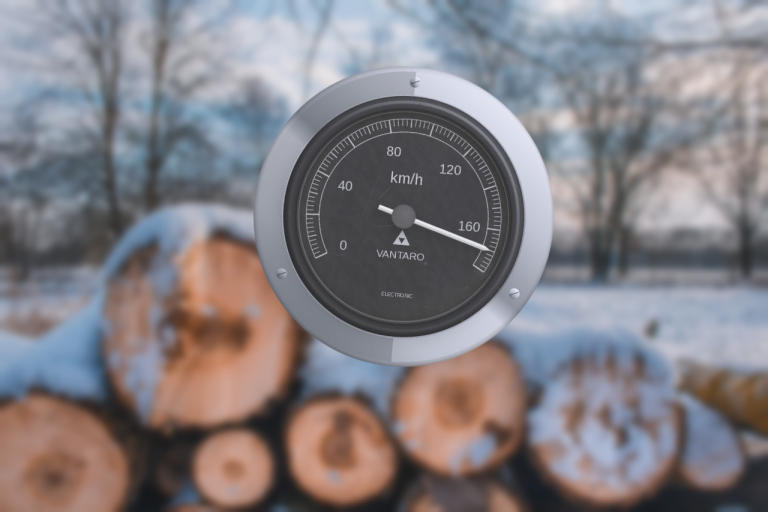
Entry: 170 km/h
